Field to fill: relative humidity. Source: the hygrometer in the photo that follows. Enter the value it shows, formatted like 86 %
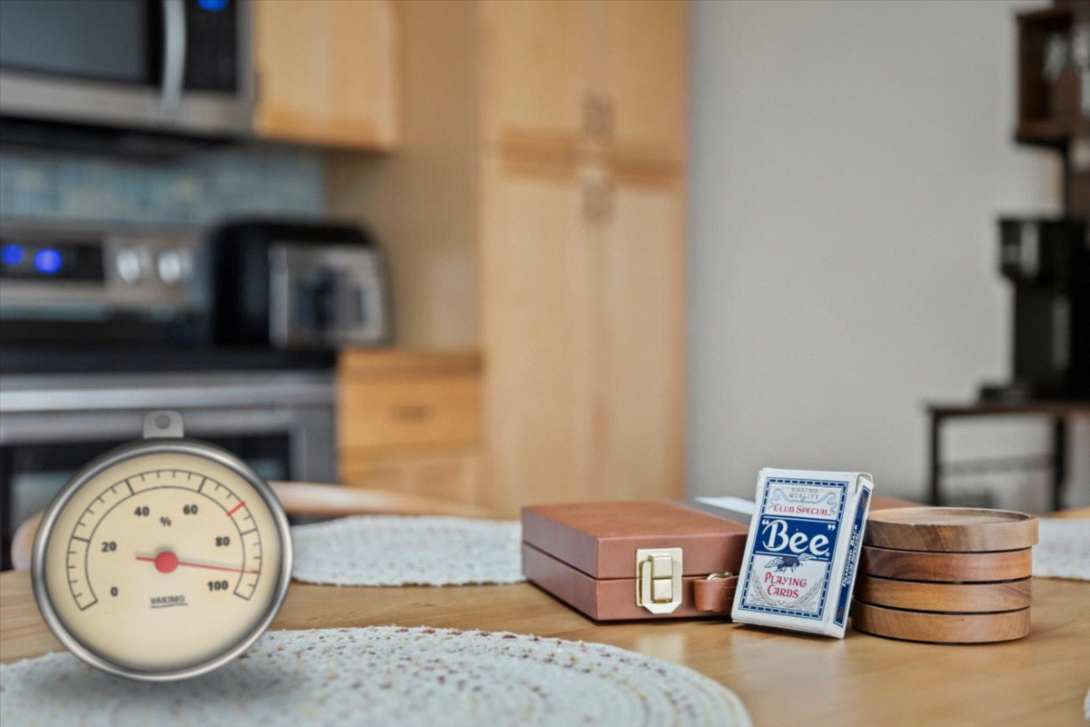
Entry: 92 %
